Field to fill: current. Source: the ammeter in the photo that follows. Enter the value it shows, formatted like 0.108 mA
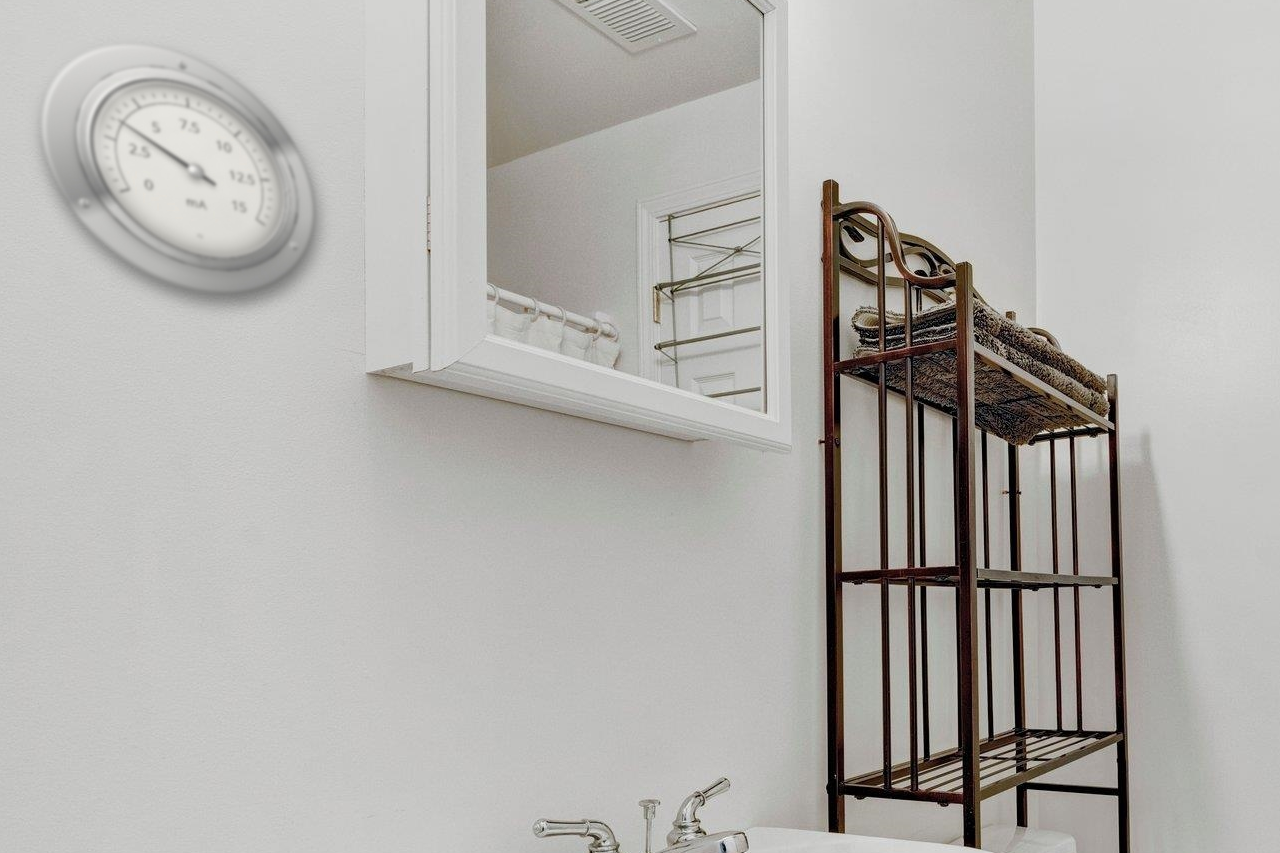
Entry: 3.5 mA
